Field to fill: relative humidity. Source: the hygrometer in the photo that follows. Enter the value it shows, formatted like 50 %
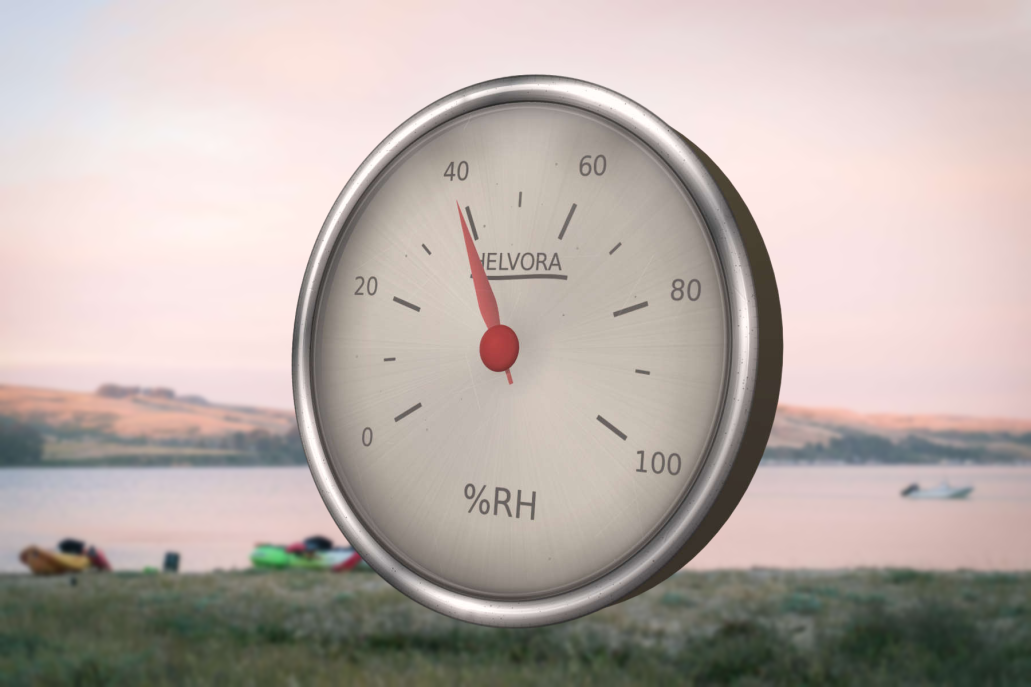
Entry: 40 %
